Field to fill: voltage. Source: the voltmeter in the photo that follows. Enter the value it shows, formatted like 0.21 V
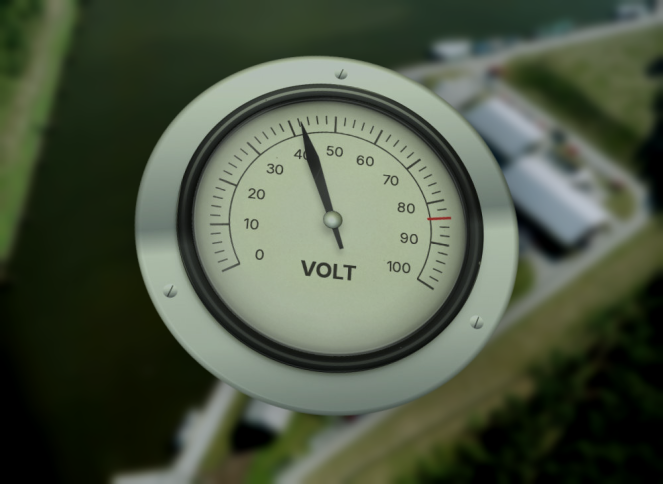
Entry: 42 V
